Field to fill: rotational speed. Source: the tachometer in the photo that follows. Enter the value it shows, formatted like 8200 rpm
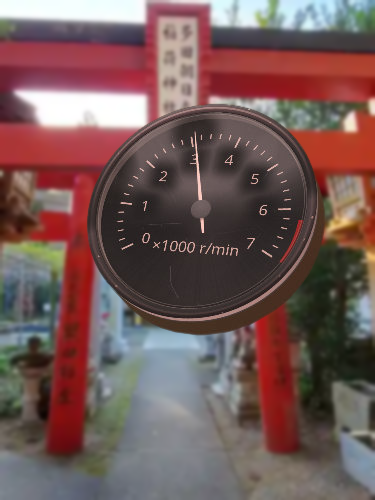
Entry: 3100 rpm
